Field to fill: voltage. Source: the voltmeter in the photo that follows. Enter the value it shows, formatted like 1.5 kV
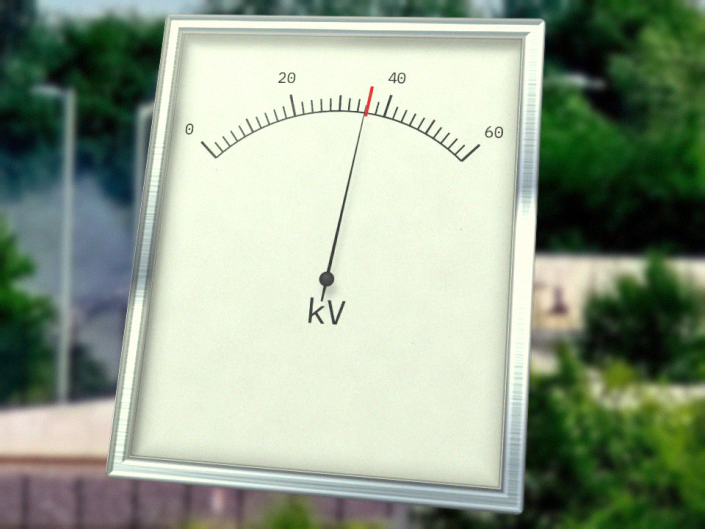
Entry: 36 kV
